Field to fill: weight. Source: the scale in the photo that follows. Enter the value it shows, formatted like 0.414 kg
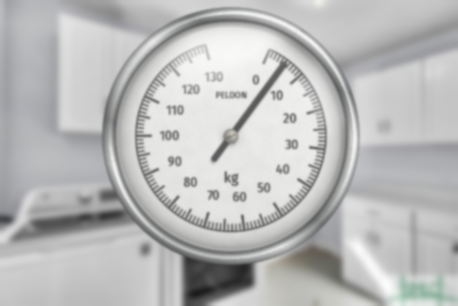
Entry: 5 kg
